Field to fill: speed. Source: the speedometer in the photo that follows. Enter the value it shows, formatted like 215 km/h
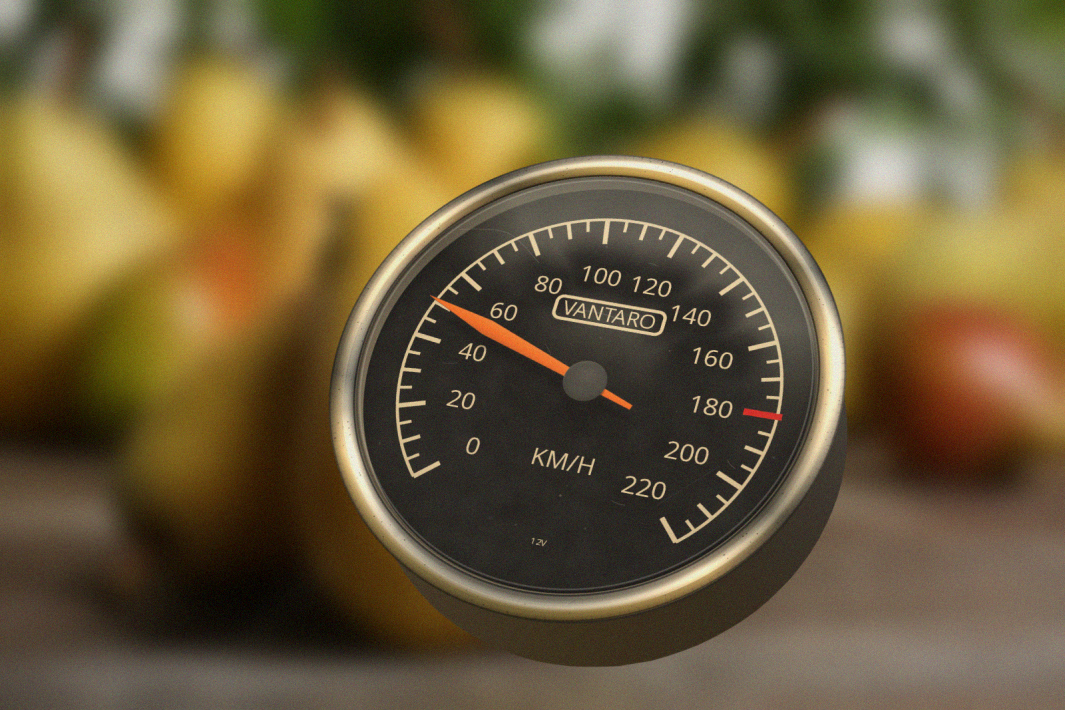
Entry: 50 km/h
